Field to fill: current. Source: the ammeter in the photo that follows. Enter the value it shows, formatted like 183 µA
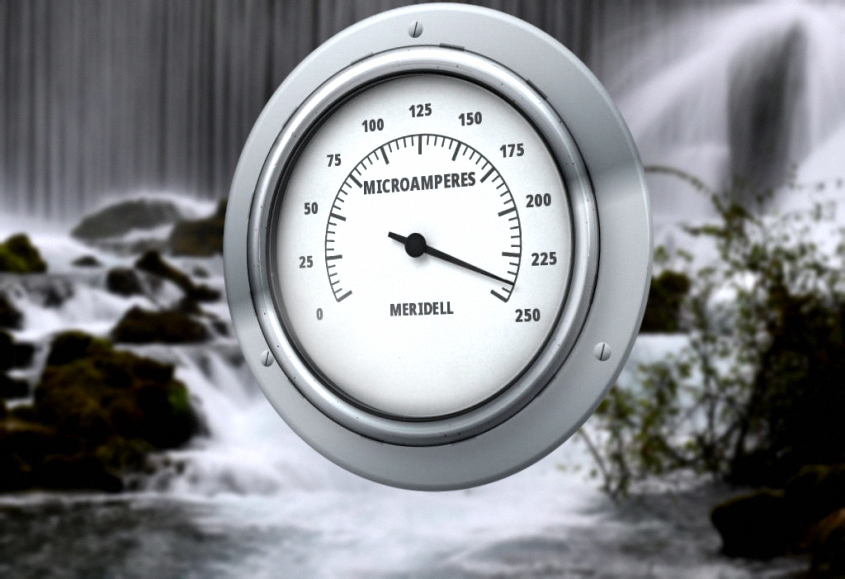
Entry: 240 µA
